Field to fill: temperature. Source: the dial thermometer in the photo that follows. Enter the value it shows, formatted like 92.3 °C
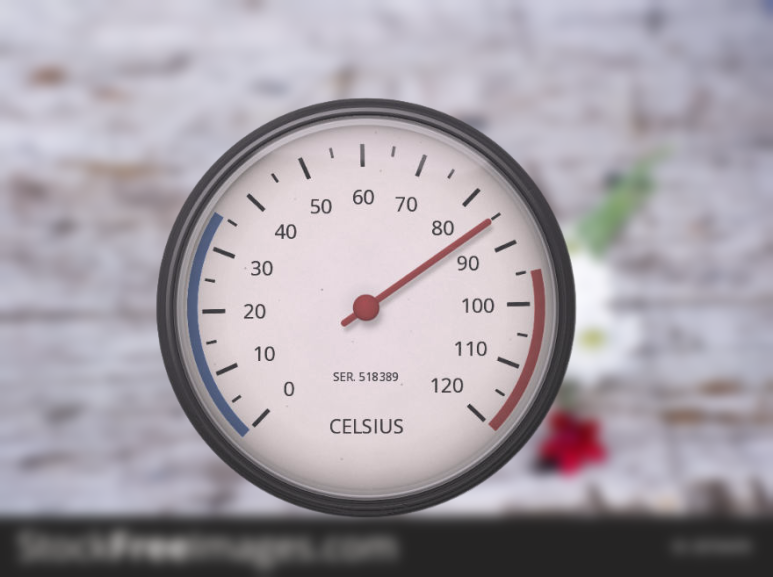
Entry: 85 °C
